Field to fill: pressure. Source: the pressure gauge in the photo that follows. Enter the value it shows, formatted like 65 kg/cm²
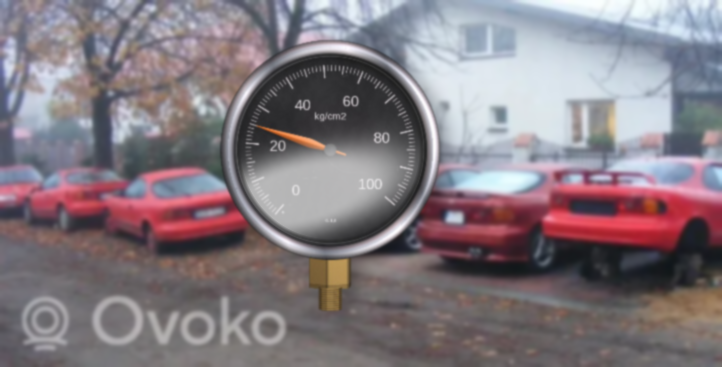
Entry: 25 kg/cm²
